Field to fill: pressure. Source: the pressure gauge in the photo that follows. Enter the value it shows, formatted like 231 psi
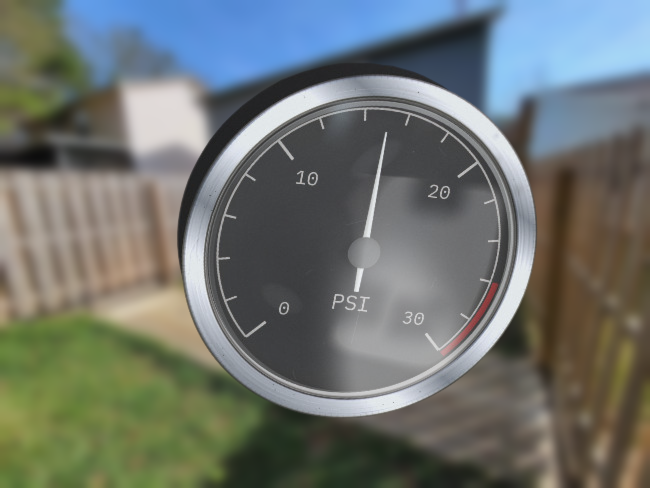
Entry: 15 psi
